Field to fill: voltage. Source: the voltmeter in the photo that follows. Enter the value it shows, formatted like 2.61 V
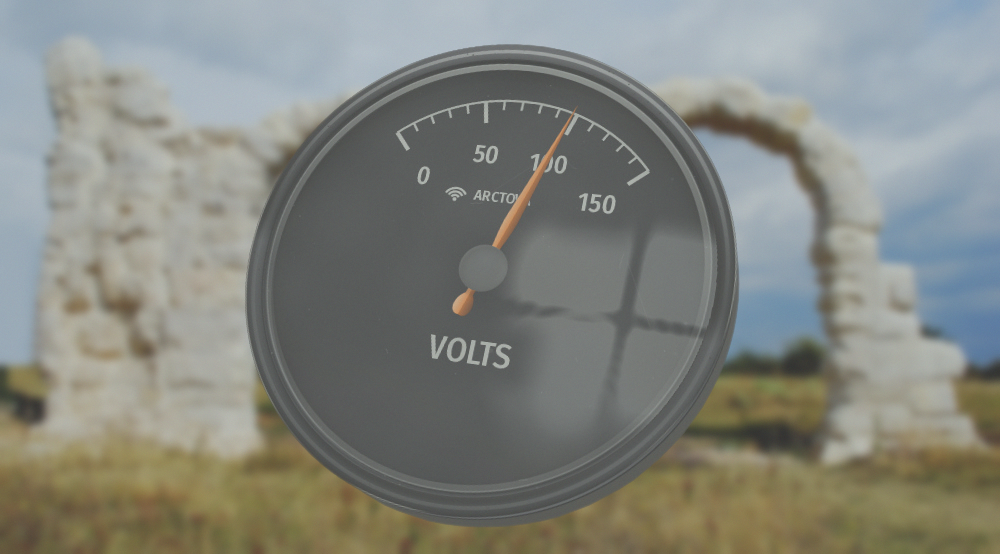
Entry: 100 V
